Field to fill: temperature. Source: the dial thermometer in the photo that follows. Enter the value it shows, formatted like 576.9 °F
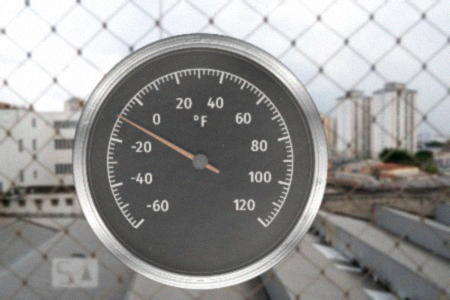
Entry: -10 °F
